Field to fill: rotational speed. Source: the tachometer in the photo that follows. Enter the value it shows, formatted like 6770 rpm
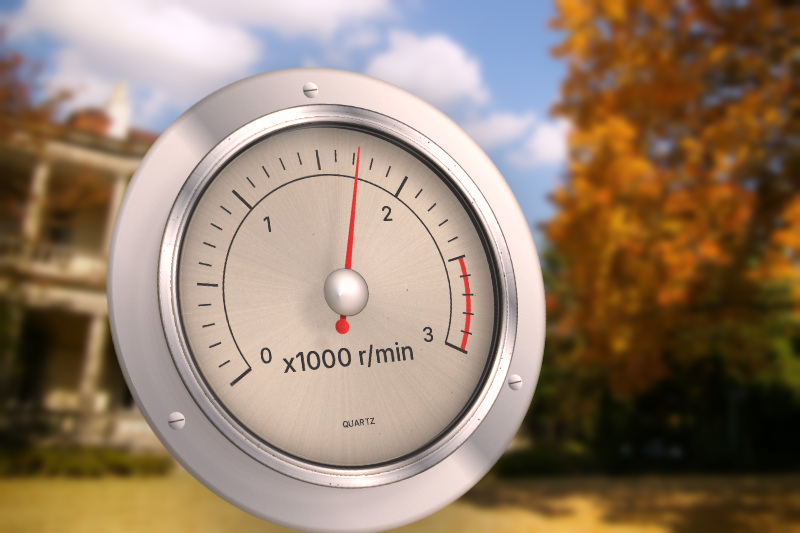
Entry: 1700 rpm
